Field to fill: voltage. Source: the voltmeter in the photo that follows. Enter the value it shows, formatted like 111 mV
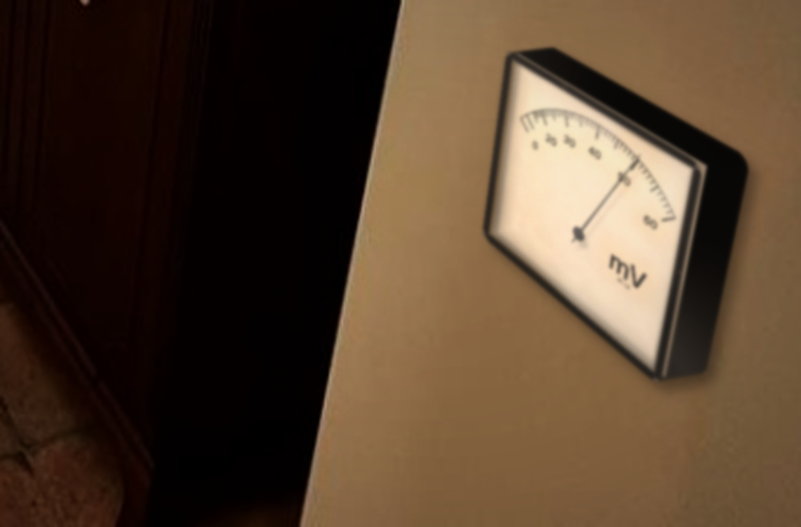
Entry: 50 mV
